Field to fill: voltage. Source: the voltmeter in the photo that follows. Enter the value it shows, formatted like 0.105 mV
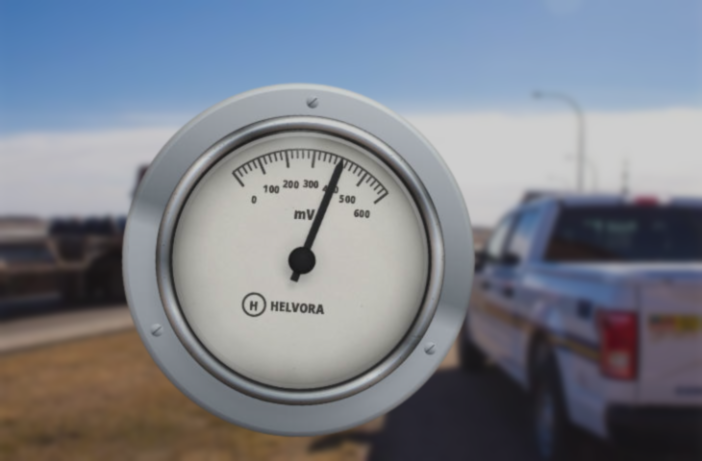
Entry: 400 mV
